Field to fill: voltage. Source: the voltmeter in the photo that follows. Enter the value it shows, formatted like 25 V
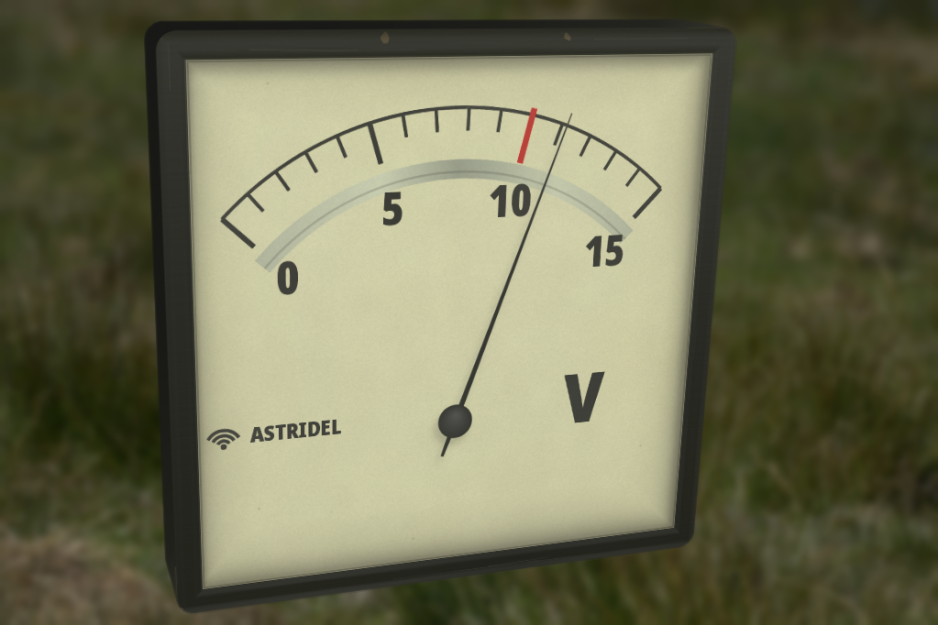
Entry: 11 V
